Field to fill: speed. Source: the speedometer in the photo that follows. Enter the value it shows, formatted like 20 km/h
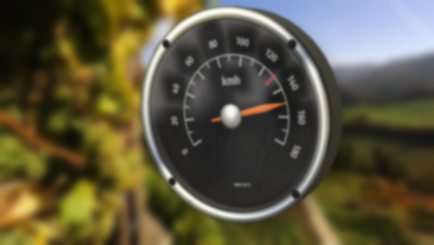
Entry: 150 km/h
